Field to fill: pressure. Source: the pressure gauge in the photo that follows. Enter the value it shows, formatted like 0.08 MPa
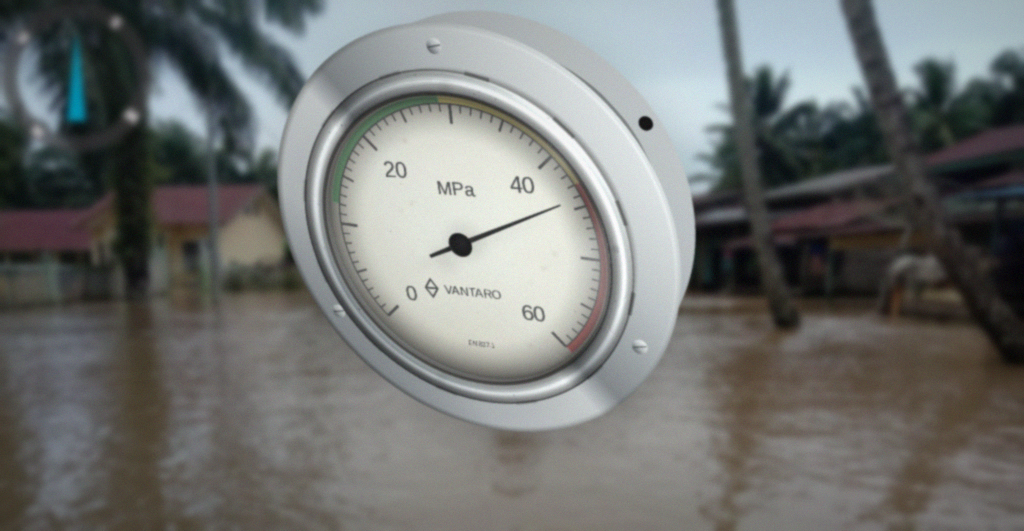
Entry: 44 MPa
